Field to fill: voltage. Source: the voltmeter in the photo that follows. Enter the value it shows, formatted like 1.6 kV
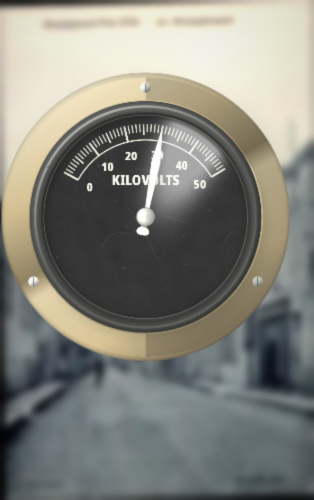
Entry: 30 kV
